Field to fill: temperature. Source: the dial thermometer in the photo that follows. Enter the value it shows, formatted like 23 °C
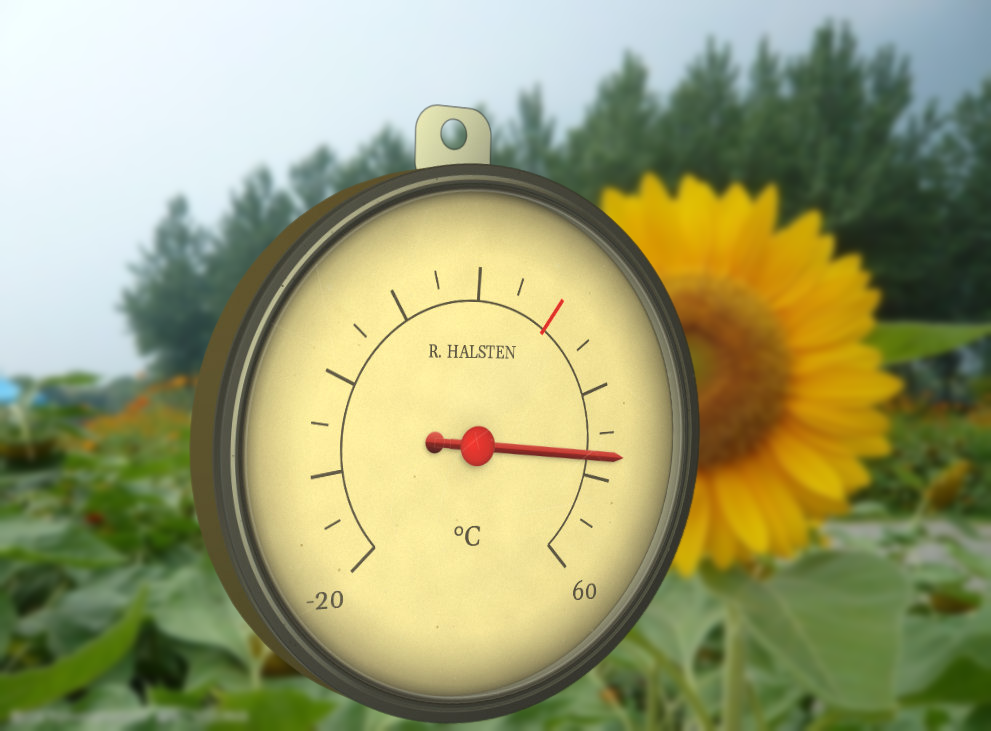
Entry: 47.5 °C
